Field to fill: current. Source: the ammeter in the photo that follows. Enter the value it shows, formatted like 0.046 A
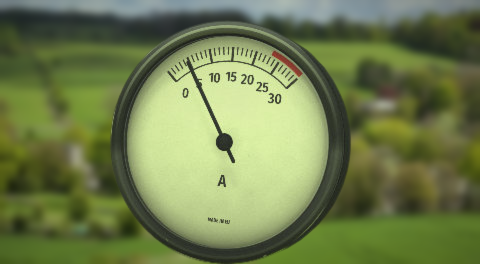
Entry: 5 A
